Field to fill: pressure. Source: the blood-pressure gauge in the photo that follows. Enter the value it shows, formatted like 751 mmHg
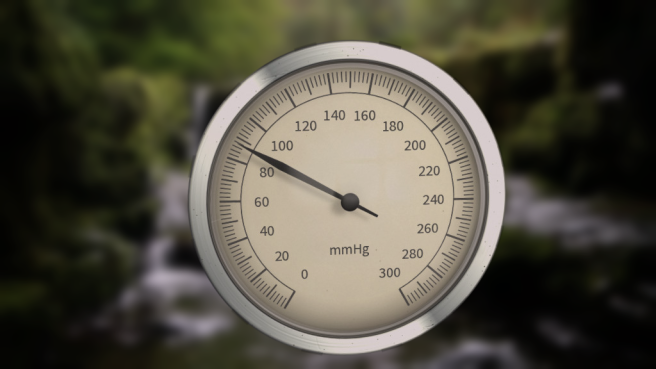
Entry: 88 mmHg
